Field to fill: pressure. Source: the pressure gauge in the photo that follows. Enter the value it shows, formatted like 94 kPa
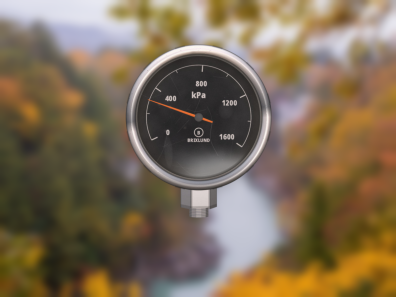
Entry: 300 kPa
